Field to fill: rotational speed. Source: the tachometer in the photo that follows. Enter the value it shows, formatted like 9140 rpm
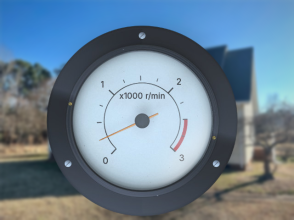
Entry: 250 rpm
